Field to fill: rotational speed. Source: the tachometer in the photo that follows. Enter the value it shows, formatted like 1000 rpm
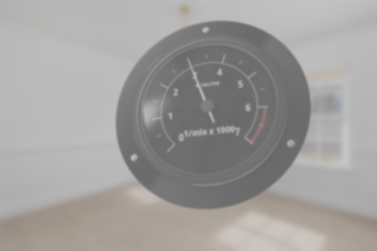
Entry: 3000 rpm
